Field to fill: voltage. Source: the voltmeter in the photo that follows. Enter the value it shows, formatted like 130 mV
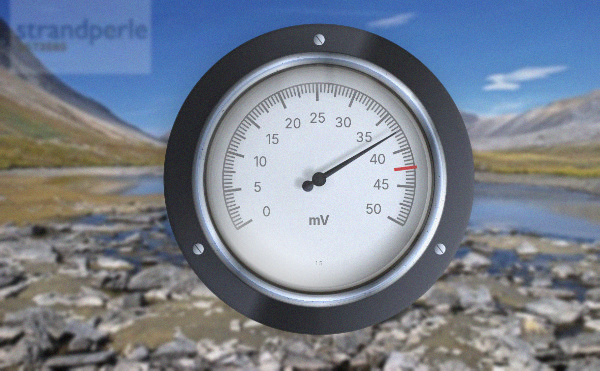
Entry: 37.5 mV
